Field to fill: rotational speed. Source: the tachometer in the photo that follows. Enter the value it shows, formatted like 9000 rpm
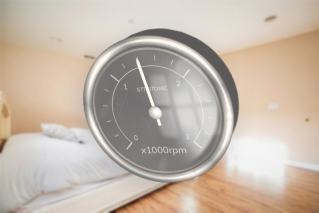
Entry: 1400 rpm
